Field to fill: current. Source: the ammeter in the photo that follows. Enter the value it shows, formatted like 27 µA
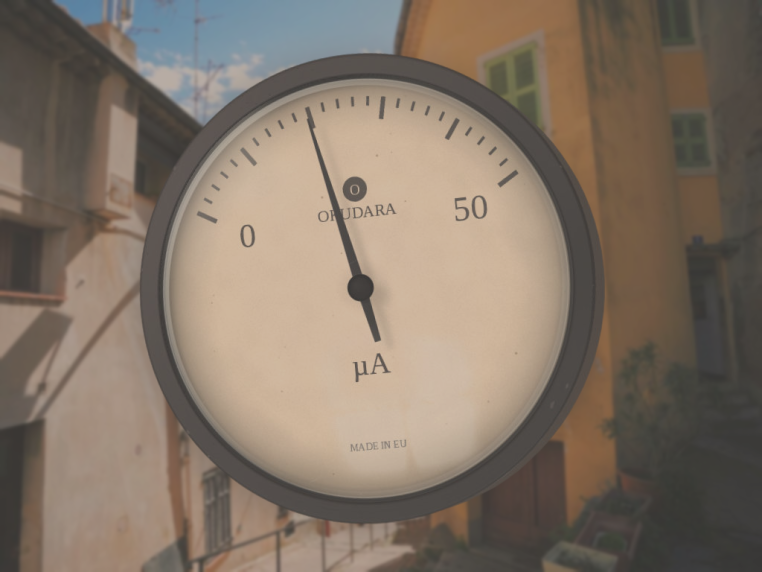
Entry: 20 µA
